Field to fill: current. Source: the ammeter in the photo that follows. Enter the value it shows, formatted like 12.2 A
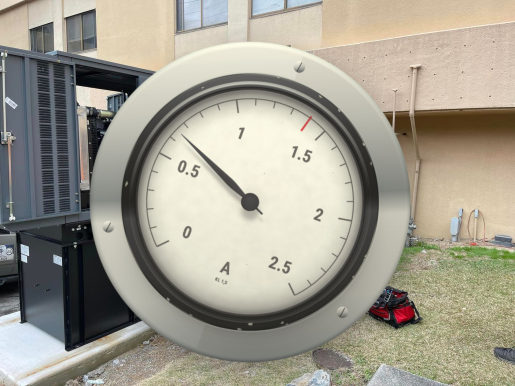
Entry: 0.65 A
